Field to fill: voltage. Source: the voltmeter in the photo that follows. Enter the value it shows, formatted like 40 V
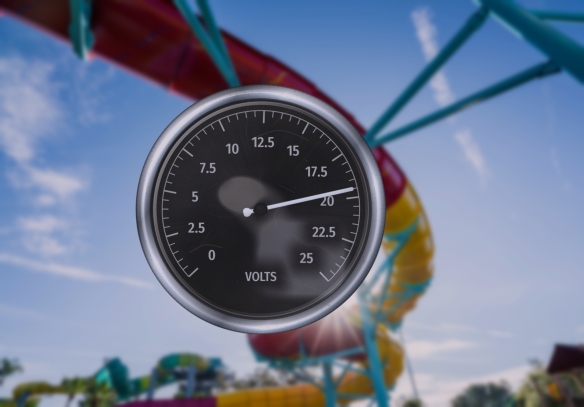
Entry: 19.5 V
